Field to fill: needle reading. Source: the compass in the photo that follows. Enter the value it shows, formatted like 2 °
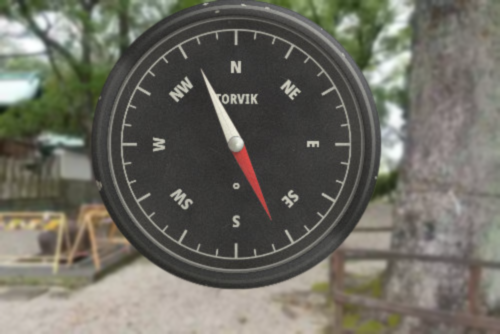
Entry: 155 °
